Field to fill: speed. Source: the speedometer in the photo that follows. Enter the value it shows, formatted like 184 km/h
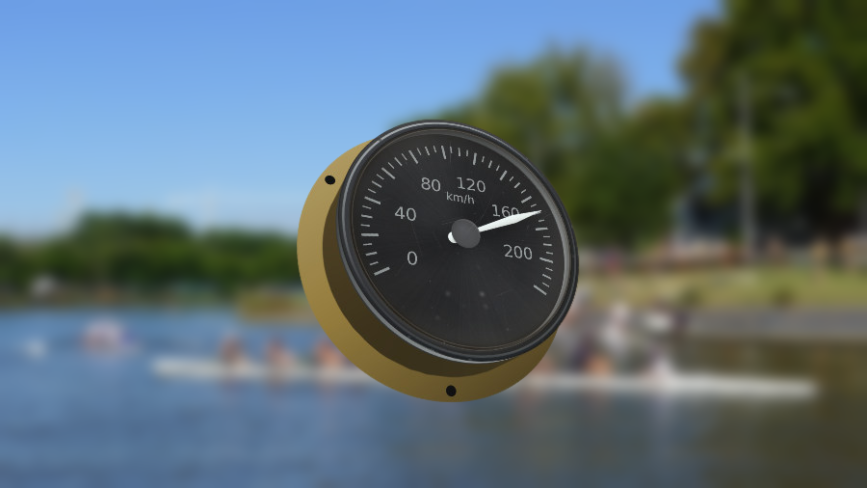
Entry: 170 km/h
